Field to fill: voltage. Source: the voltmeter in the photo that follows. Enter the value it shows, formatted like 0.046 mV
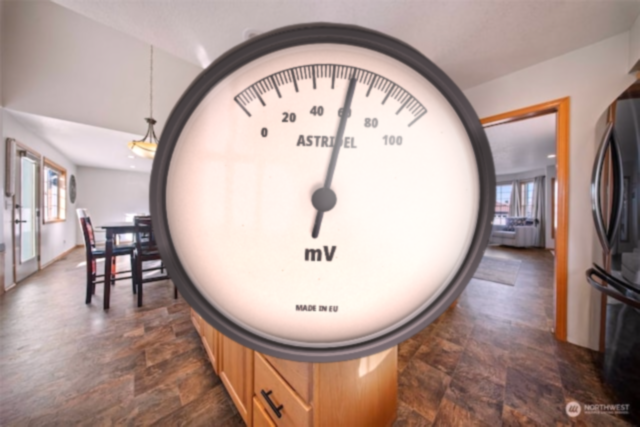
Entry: 60 mV
